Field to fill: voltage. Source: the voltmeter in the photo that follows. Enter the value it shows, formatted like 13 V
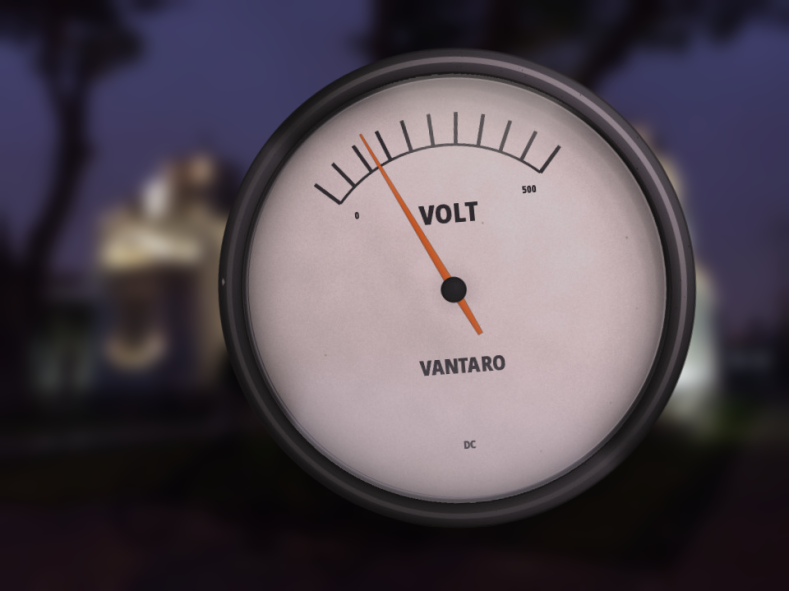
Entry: 125 V
